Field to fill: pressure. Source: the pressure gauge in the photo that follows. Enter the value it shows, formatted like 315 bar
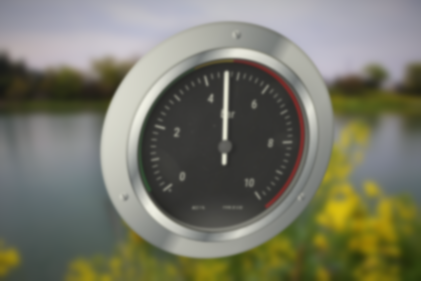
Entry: 4.6 bar
